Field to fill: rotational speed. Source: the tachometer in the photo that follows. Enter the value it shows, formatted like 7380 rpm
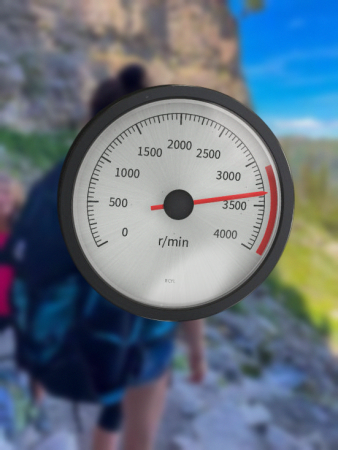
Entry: 3350 rpm
